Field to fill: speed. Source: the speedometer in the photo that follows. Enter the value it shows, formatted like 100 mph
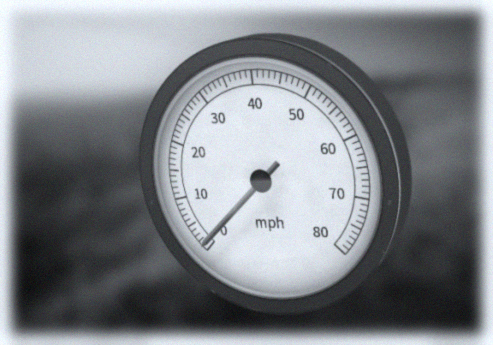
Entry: 1 mph
